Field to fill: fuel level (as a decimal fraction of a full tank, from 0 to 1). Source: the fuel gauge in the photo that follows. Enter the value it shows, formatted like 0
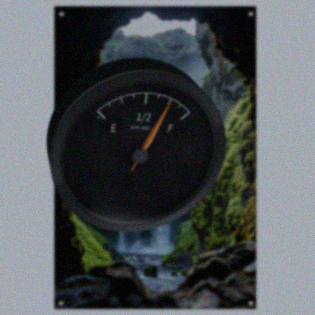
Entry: 0.75
